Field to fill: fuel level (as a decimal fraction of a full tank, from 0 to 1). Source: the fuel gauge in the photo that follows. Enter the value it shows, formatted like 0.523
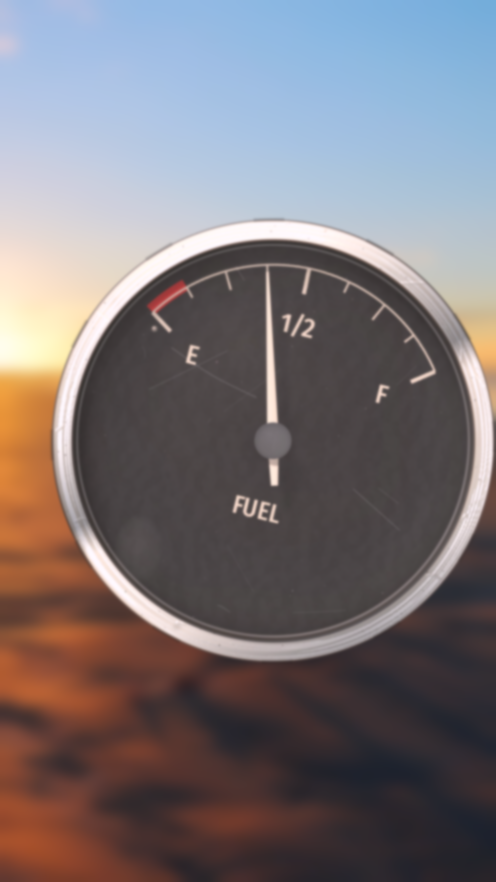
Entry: 0.375
